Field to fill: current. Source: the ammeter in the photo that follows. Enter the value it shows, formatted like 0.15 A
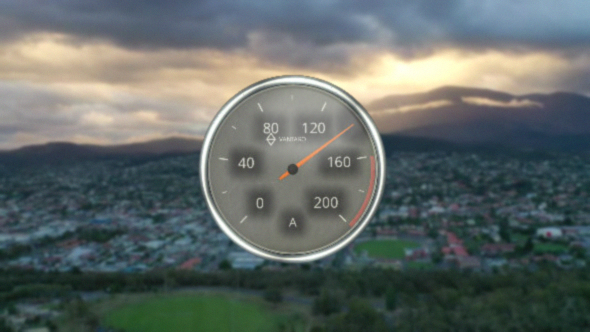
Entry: 140 A
